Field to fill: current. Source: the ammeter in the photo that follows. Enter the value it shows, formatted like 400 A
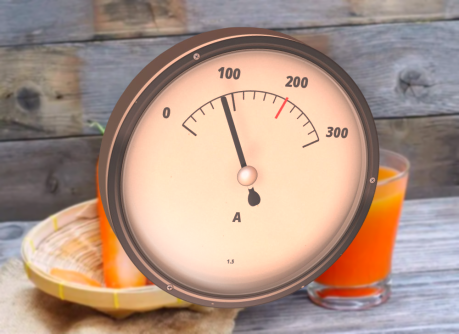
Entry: 80 A
